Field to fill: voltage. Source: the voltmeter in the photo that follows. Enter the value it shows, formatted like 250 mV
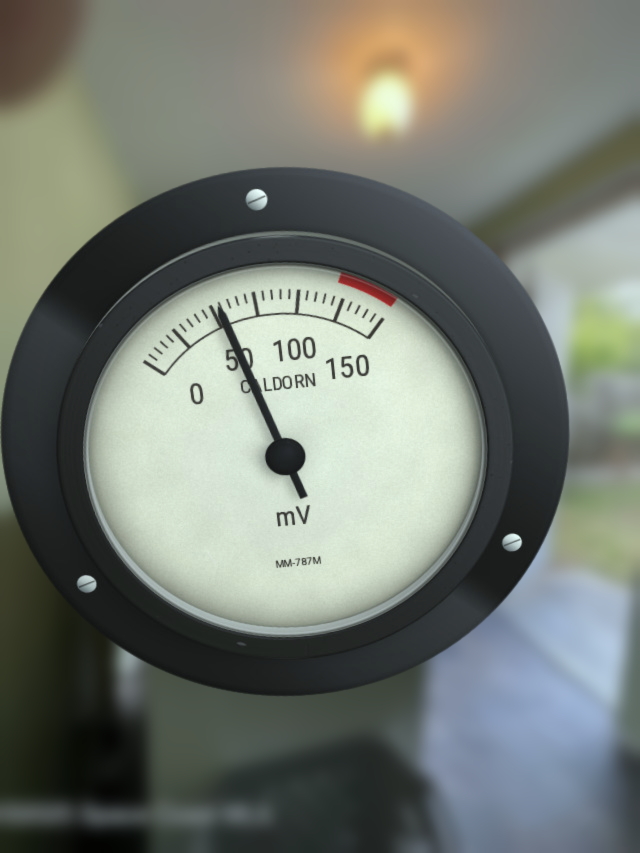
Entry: 55 mV
